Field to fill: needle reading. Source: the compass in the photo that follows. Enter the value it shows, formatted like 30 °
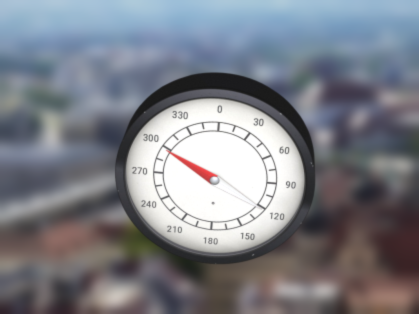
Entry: 300 °
